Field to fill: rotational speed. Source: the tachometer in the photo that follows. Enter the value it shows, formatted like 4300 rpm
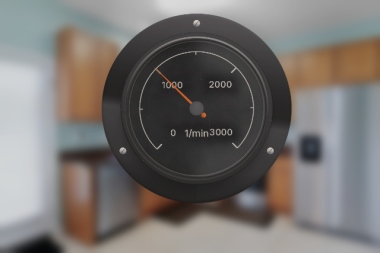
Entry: 1000 rpm
